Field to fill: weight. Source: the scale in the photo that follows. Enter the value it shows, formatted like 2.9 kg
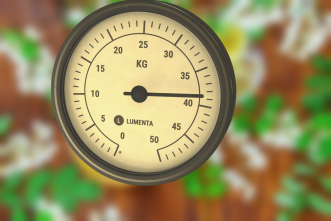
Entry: 38.5 kg
